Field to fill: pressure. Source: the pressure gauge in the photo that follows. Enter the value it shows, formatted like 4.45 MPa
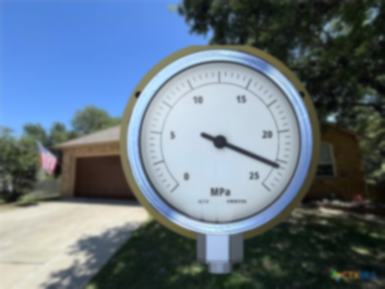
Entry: 23 MPa
